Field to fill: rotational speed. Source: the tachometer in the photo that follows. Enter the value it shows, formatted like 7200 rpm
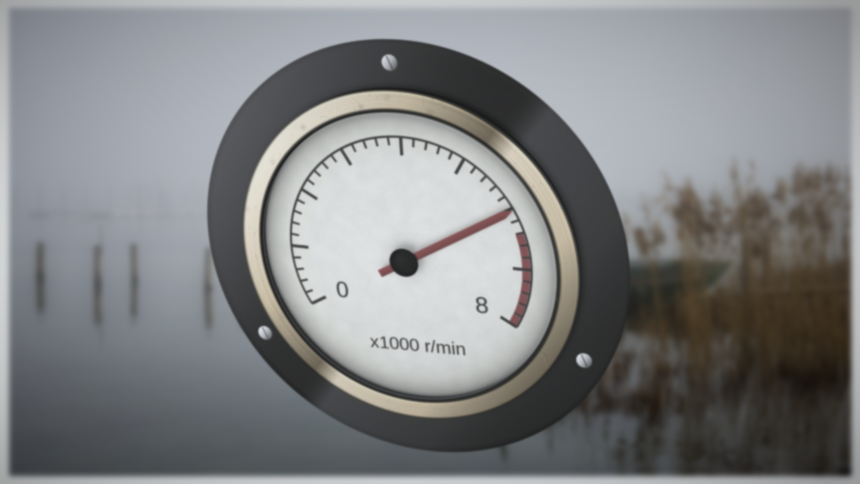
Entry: 6000 rpm
